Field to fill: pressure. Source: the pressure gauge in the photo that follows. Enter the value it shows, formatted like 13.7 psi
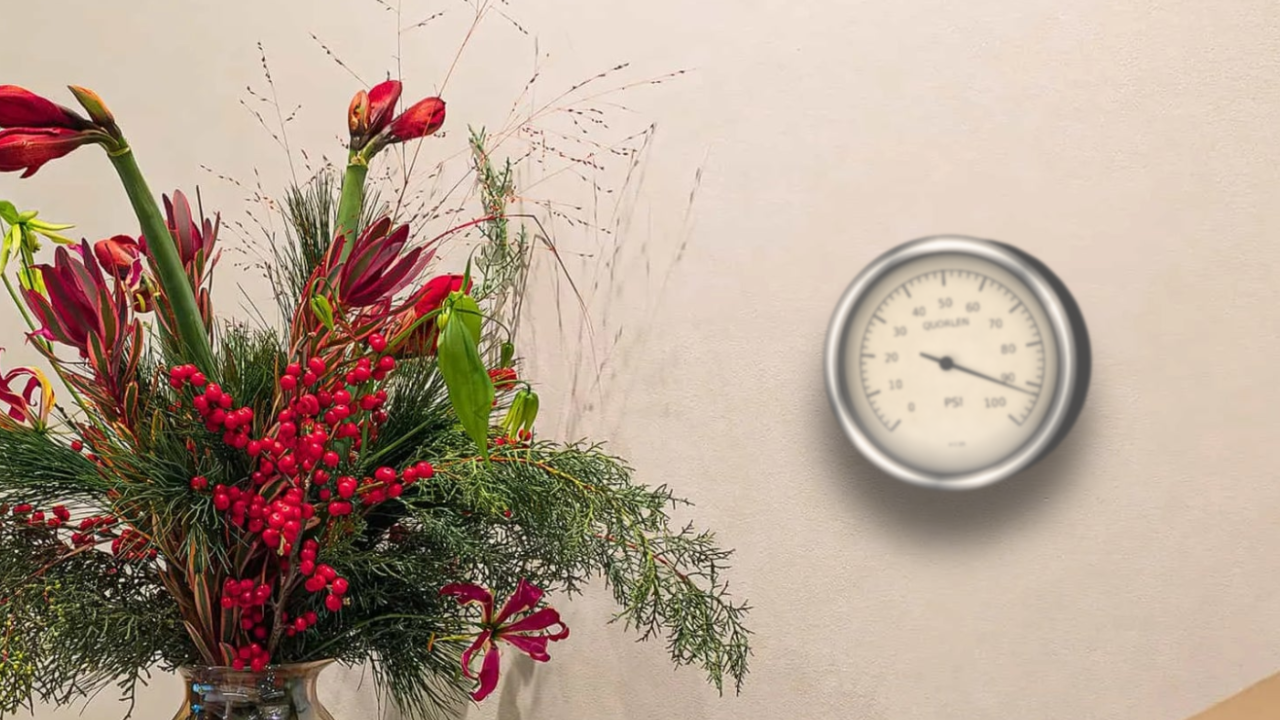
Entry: 92 psi
